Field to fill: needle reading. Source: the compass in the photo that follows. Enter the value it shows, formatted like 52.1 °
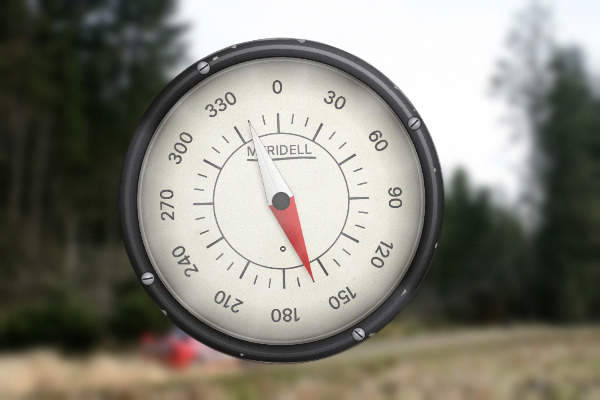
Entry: 160 °
